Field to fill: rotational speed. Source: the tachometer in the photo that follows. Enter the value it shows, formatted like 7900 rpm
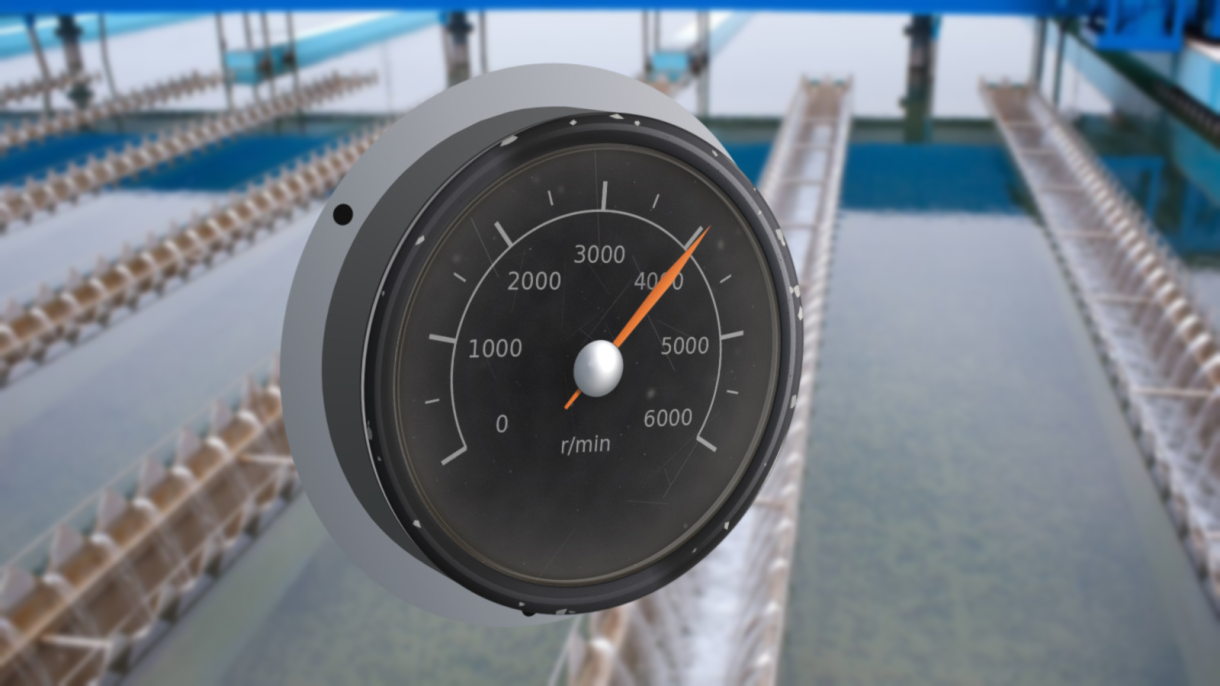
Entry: 4000 rpm
